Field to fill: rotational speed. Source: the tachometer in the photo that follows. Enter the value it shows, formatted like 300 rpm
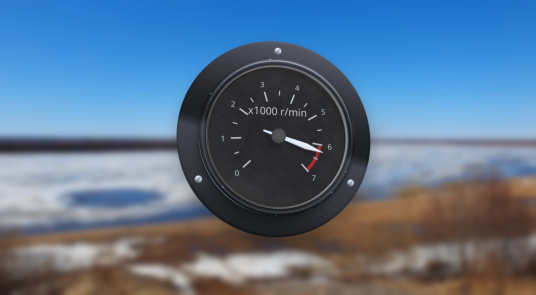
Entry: 6250 rpm
